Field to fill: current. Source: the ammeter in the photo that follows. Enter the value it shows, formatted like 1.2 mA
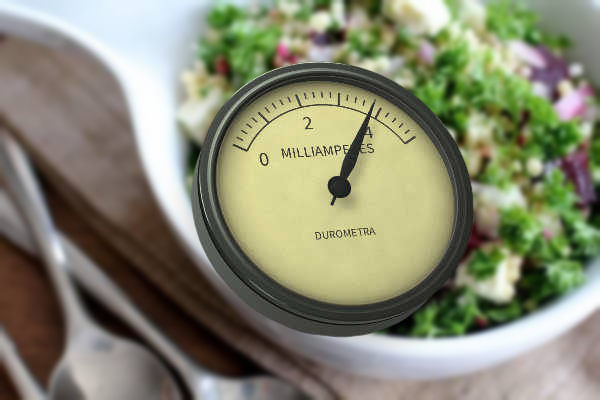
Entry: 3.8 mA
